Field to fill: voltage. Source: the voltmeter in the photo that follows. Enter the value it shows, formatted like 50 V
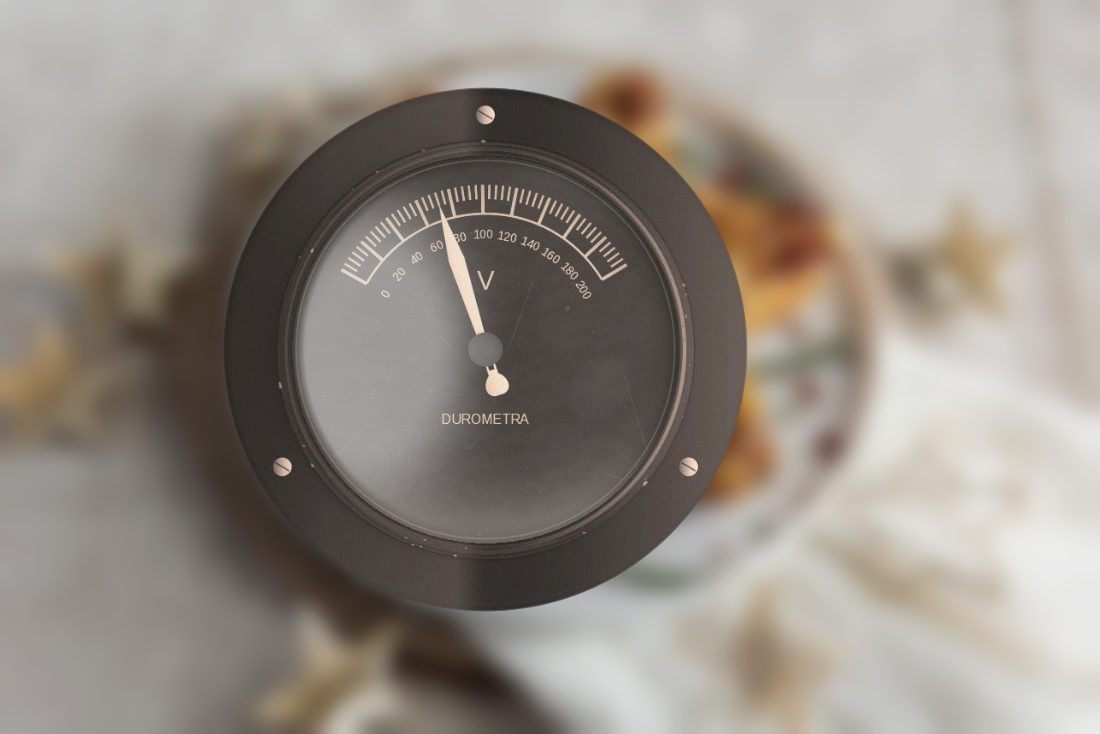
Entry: 72 V
